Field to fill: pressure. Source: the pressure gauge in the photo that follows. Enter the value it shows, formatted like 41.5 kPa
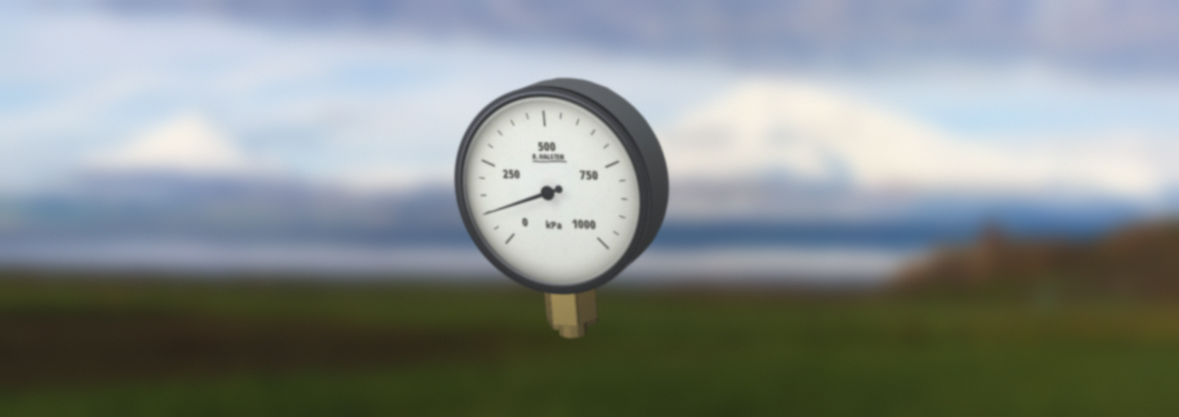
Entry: 100 kPa
